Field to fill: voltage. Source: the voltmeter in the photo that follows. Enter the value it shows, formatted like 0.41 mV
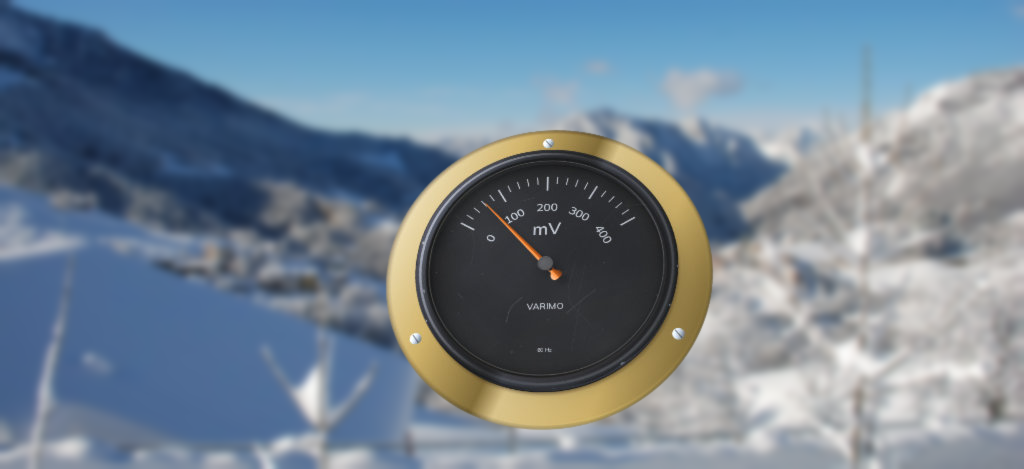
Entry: 60 mV
